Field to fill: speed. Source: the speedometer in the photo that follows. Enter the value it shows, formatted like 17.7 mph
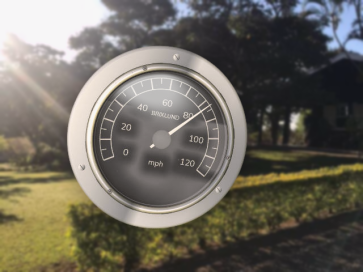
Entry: 82.5 mph
